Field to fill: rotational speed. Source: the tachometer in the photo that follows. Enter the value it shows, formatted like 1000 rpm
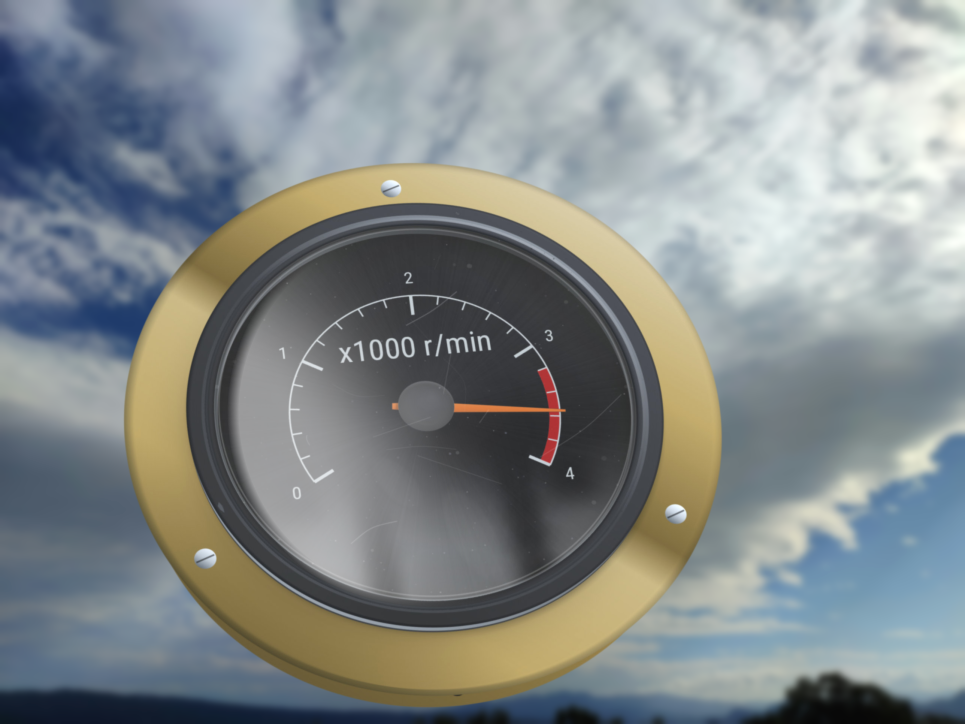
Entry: 3600 rpm
